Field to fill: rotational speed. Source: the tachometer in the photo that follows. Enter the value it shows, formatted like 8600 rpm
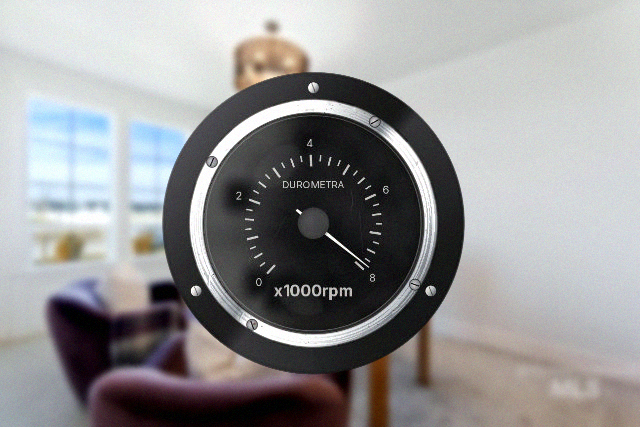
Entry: 7875 rpm
